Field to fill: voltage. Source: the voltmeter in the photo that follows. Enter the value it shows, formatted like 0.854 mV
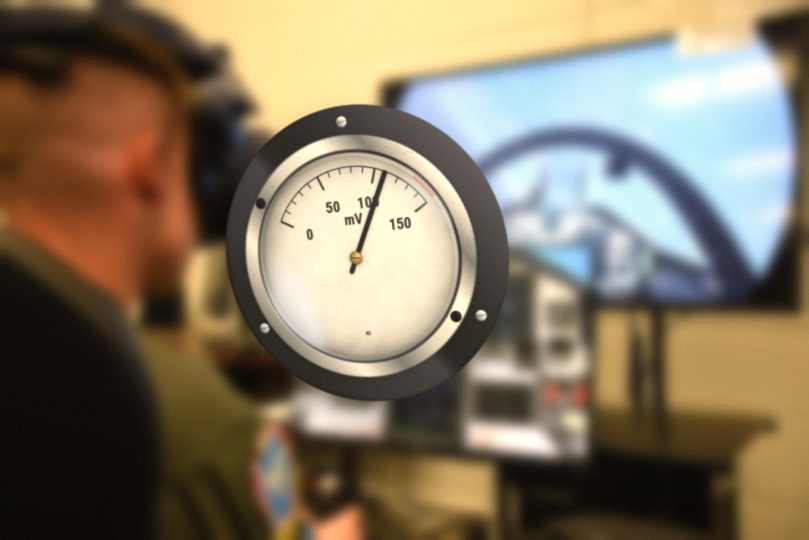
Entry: 110 mV
